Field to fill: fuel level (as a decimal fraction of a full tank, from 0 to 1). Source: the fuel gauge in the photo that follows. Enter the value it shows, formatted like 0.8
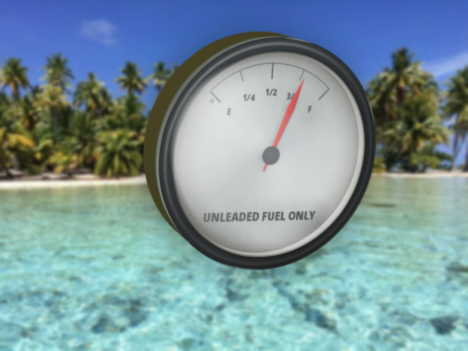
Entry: 0.75
